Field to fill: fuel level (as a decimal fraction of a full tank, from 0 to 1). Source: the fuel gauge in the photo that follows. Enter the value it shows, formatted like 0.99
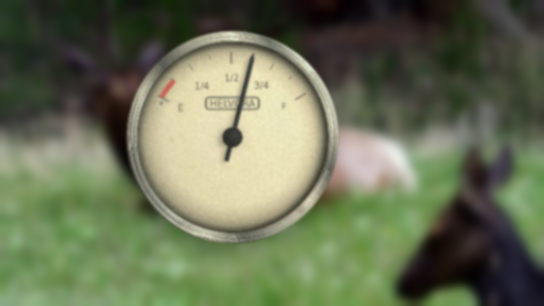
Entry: 0.625
